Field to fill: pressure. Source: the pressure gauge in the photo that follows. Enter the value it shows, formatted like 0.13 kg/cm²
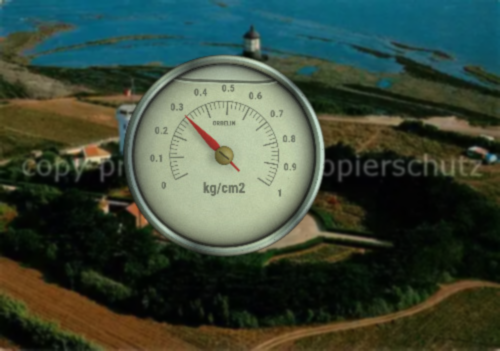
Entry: 0.3 kg/cm²
